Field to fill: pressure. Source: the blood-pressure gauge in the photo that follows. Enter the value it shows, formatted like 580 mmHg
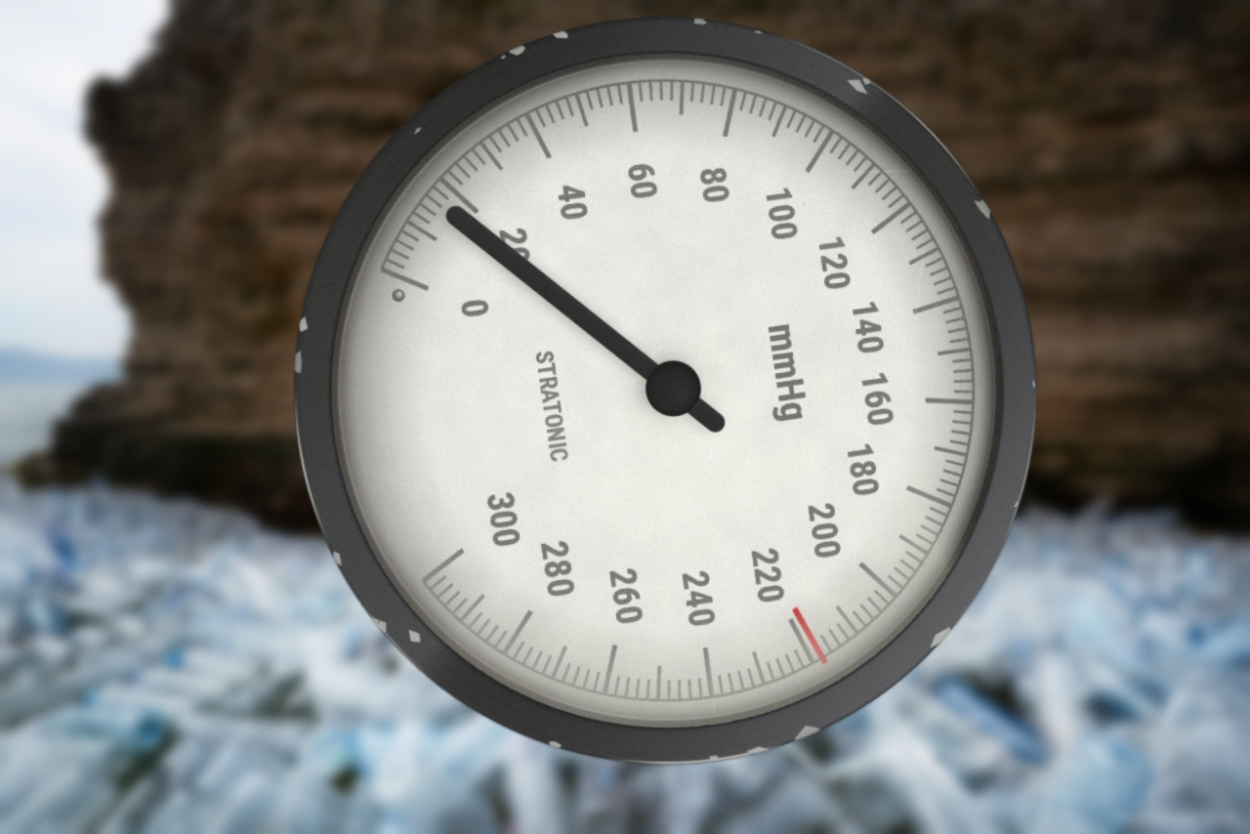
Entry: 16 mmHg
